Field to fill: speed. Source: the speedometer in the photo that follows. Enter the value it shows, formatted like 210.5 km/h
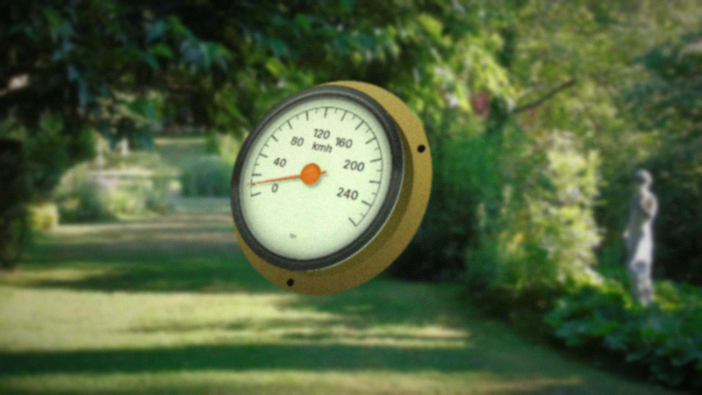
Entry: 10 km/h
